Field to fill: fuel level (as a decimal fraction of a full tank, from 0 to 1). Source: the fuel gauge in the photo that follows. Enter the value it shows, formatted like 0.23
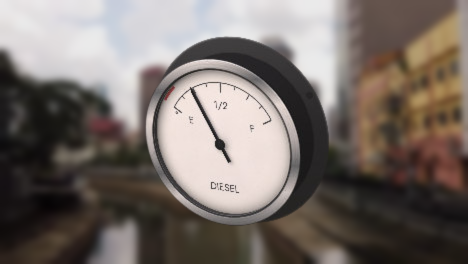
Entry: 0.25
